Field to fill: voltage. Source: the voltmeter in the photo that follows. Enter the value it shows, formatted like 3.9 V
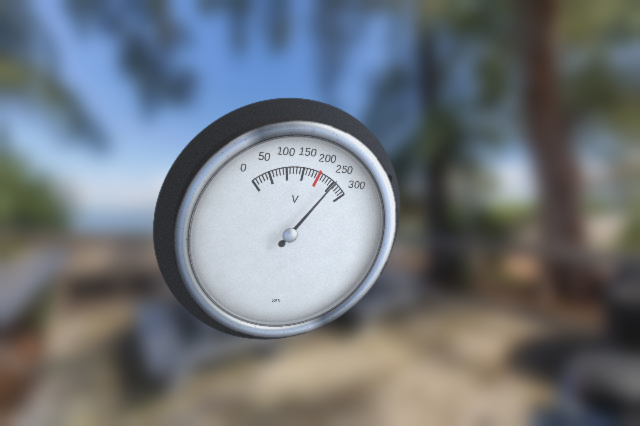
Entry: 250 V
